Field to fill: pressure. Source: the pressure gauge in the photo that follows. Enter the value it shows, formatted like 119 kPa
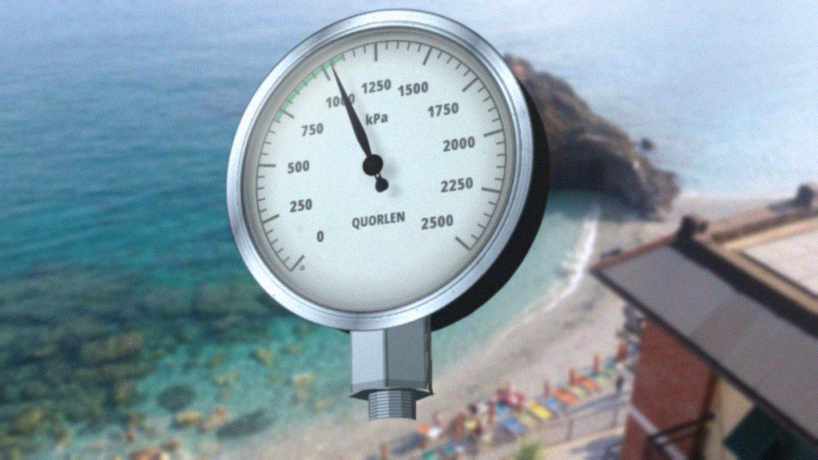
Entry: 1050 kPa
